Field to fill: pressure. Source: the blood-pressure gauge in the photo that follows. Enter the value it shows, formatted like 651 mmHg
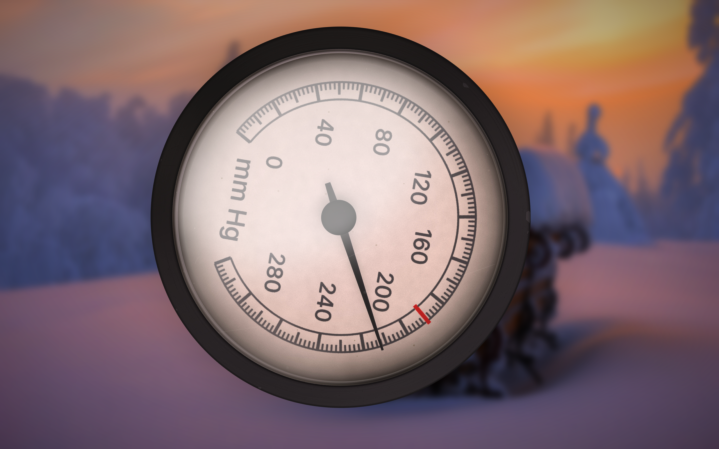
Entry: 212 mmHg
